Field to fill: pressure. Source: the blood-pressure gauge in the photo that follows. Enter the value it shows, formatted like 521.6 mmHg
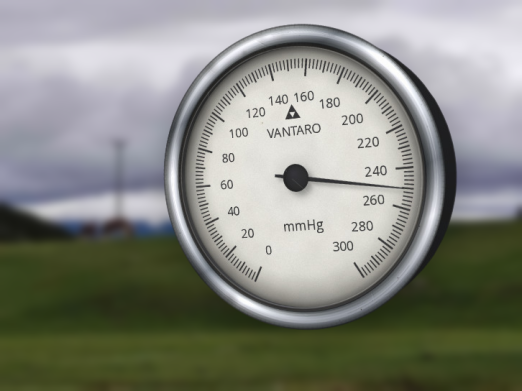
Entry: 250 mmHg
